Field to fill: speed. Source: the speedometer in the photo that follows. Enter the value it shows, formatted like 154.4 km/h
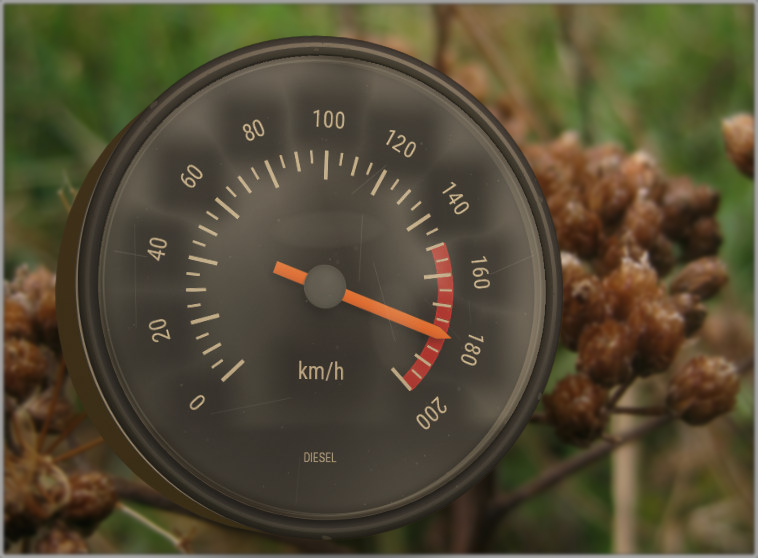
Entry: 180 km/h
